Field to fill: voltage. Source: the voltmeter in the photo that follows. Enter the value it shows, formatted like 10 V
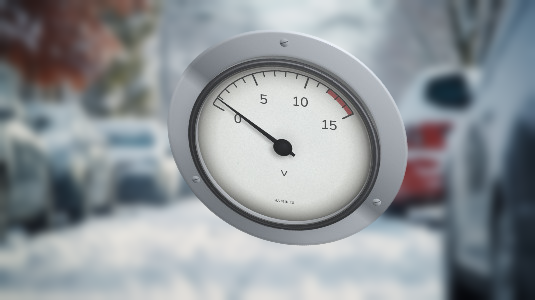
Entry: 1 V
